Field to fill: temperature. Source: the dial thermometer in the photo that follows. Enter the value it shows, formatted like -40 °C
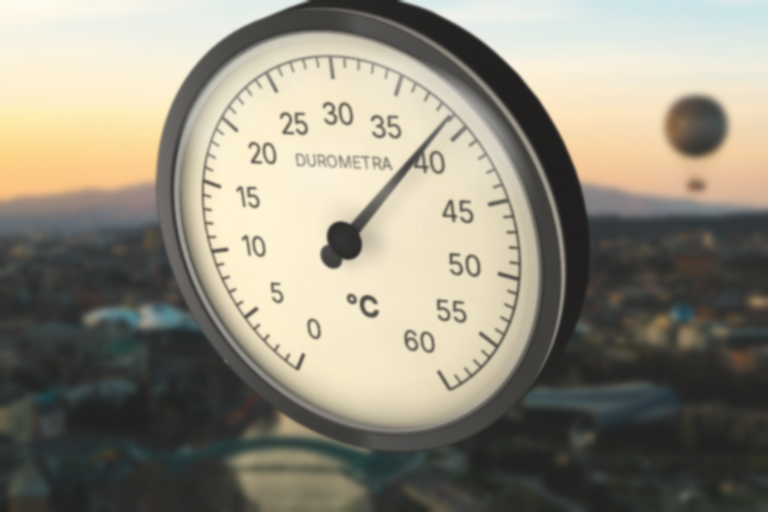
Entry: 39 °C
